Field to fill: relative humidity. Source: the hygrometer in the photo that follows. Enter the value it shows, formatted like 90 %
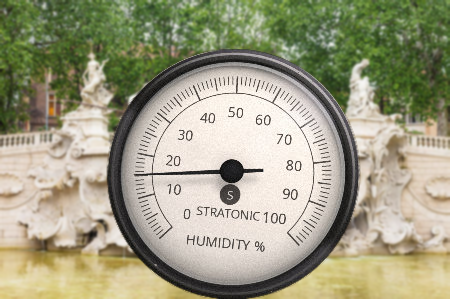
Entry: 15 %
